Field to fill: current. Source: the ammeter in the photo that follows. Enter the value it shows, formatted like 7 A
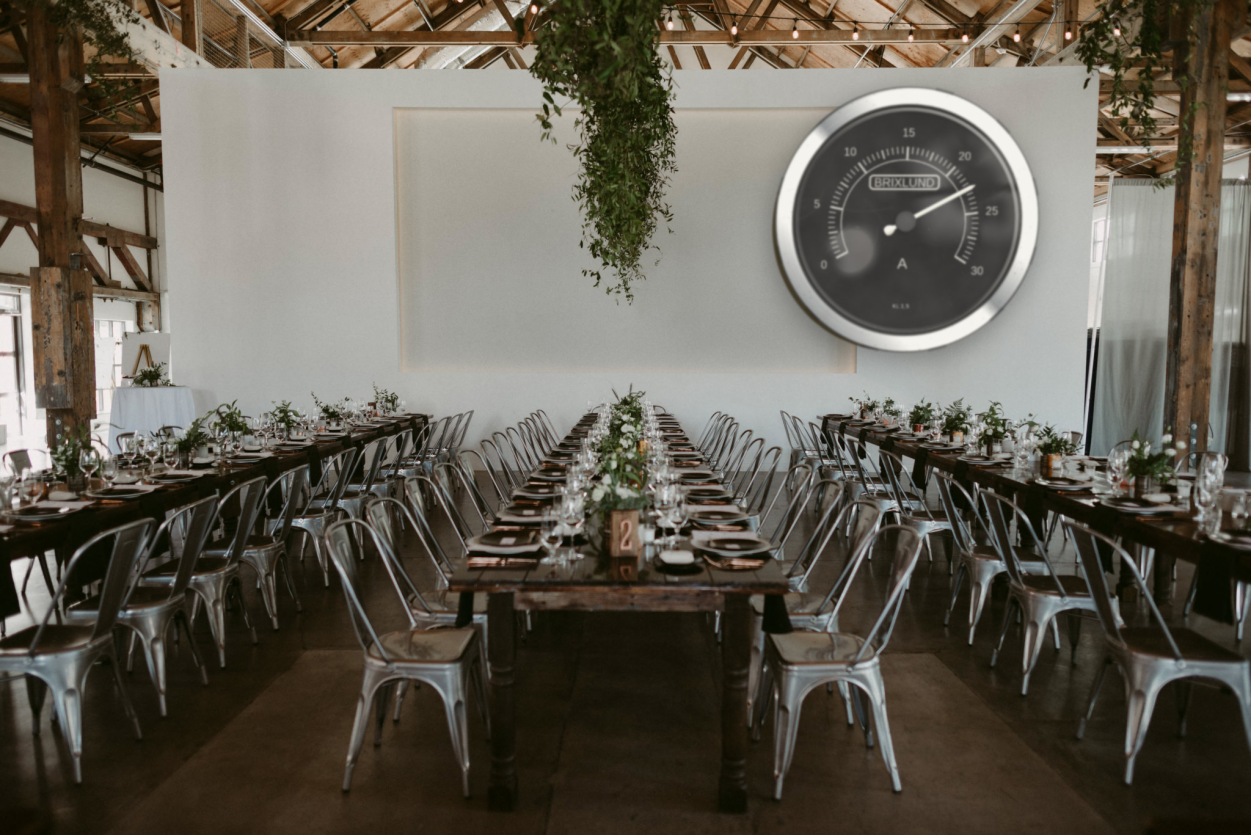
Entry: 22.5 A
